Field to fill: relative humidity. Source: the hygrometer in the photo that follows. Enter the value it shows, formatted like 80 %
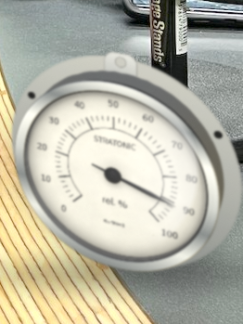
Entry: 90 %
